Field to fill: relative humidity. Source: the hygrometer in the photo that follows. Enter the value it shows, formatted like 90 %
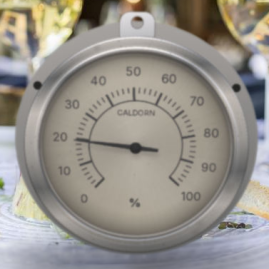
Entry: 20 %
